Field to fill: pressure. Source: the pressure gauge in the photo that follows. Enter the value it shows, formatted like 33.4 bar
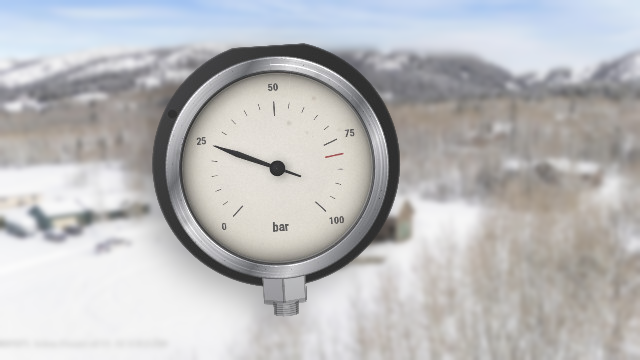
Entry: 25 bar
